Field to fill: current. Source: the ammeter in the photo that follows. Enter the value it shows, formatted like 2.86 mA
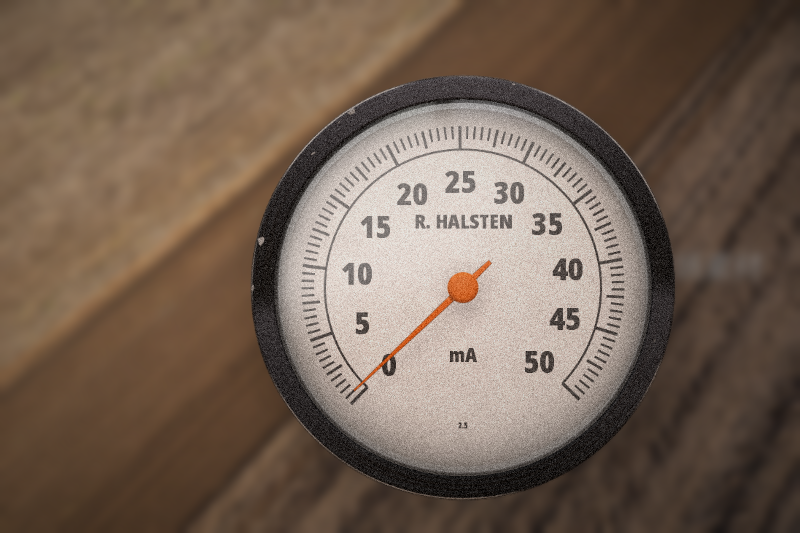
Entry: 0.5 mA
